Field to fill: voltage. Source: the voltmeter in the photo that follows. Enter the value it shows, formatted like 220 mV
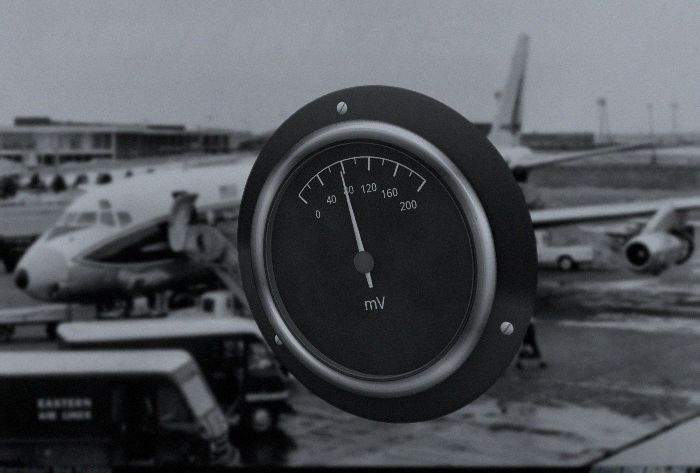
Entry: 80 mV
